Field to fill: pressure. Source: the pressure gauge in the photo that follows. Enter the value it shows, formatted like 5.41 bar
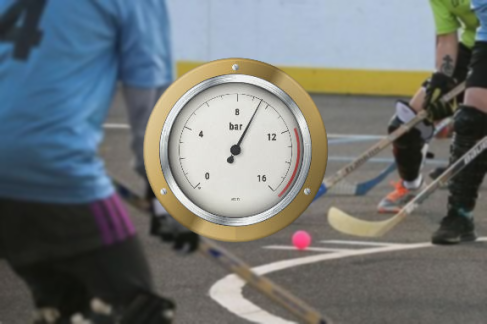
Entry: 9.5 bar
